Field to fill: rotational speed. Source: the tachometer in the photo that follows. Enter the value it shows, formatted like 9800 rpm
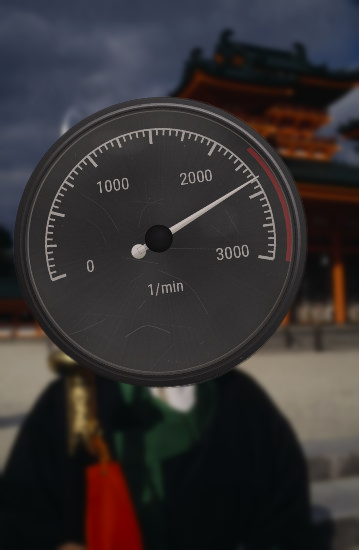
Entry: 2400 rpm
